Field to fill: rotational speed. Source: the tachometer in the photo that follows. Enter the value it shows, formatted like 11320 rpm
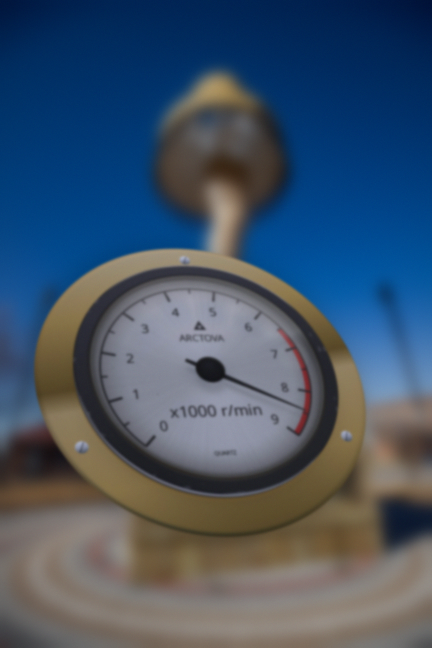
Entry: 8500 rpm
